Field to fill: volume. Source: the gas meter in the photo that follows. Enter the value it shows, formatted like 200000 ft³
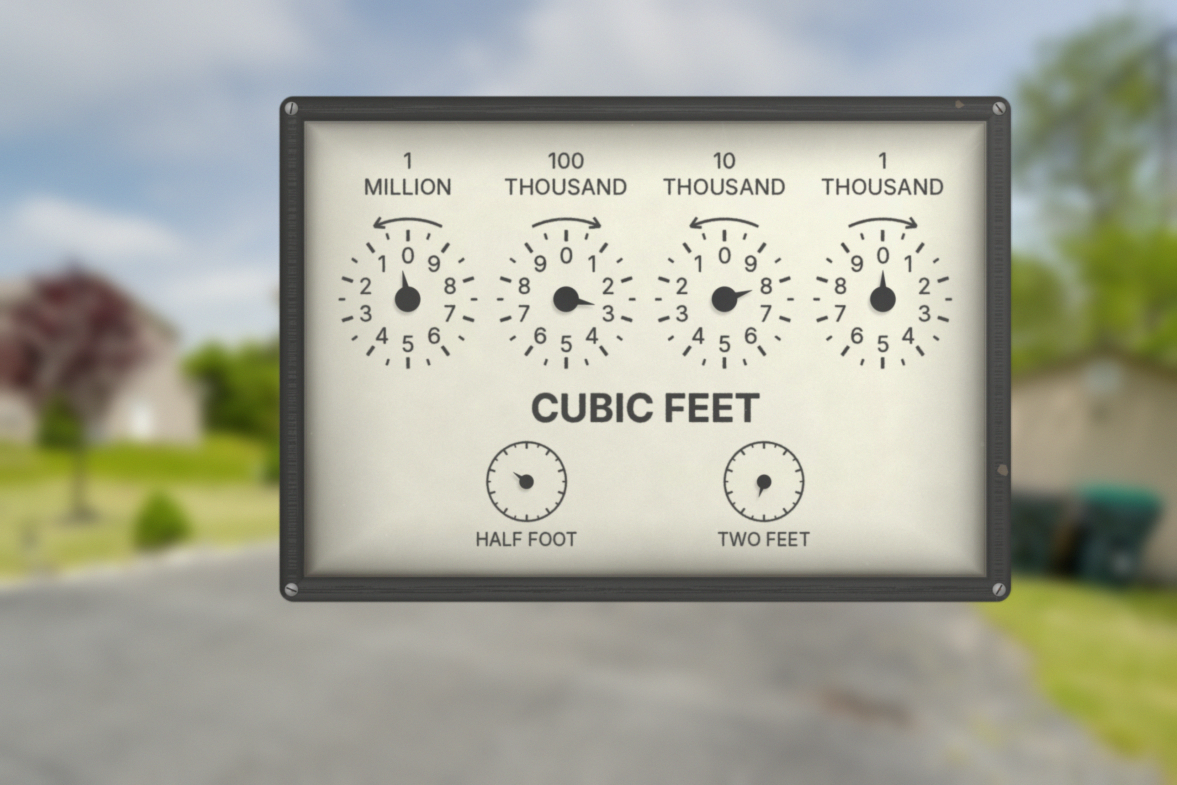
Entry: 28000 ft³
